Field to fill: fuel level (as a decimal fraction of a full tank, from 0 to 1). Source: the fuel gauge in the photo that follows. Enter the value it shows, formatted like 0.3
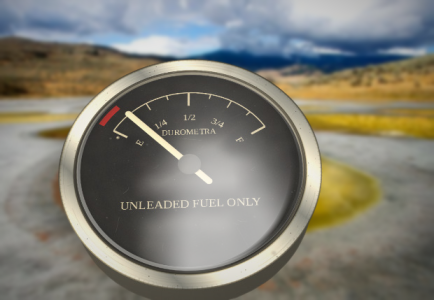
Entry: 0.125
